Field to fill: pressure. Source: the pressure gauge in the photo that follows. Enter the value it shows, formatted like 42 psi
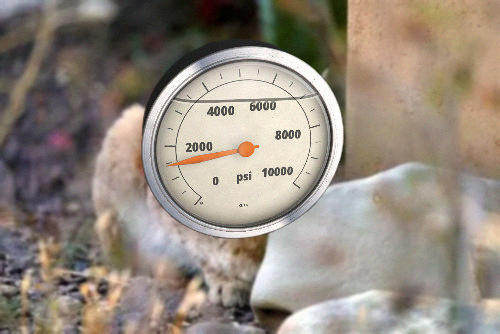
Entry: 1500 psi
